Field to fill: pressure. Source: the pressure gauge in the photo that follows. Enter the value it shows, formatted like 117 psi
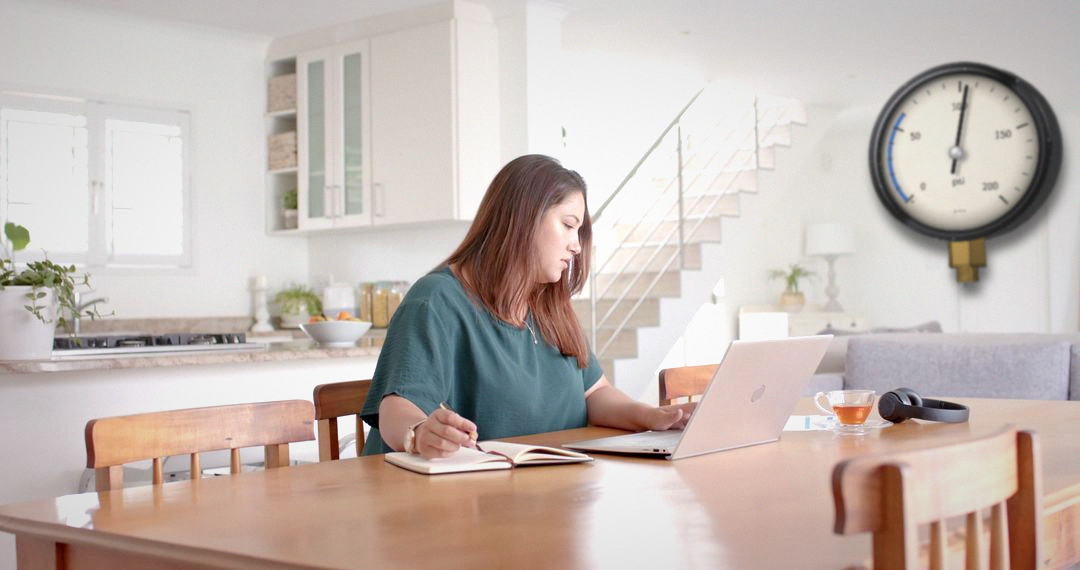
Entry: 105 psi
